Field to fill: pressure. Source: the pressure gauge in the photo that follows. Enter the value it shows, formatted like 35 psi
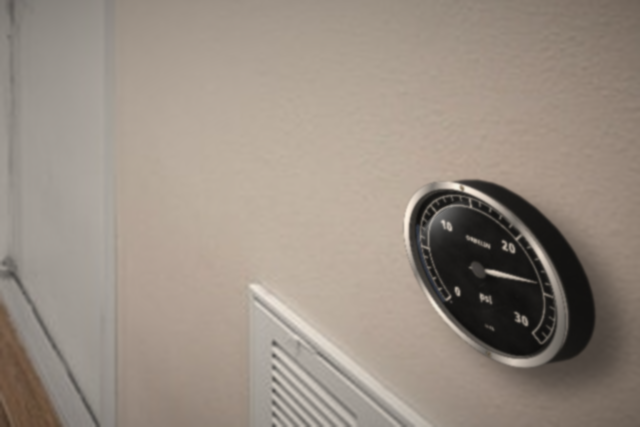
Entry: 24 psi
